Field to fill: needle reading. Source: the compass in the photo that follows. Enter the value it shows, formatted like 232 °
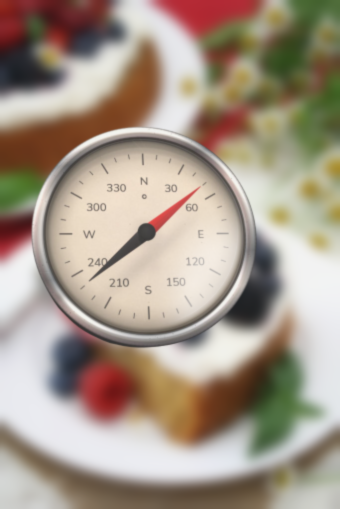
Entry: 50 °
